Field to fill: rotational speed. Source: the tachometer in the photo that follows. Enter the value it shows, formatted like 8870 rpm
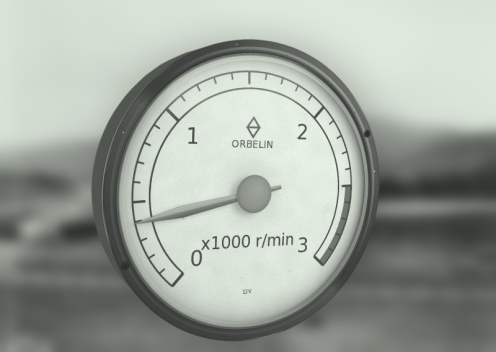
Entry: 400 rpm
